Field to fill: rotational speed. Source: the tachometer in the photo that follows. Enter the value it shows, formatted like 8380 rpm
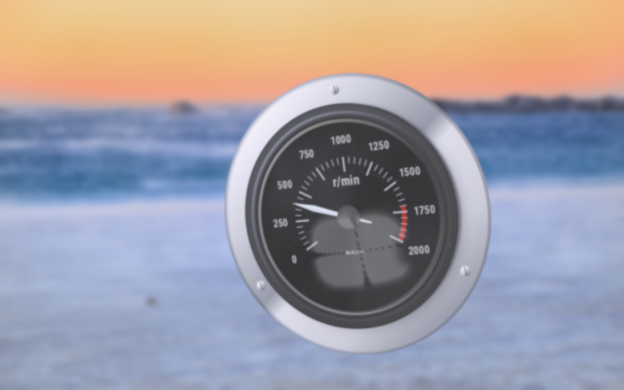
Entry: 400 rpm
